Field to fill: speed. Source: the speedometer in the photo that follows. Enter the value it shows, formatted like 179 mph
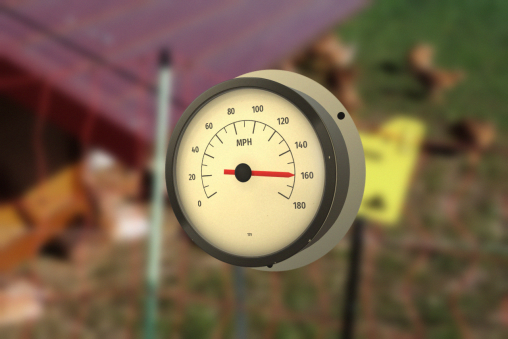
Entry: 160 mph
